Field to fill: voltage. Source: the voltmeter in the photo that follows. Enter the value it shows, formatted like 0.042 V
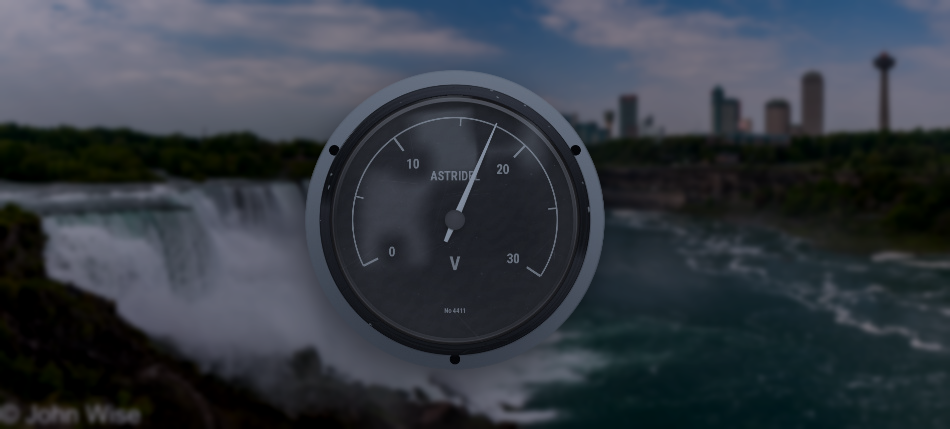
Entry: 17.5 V
